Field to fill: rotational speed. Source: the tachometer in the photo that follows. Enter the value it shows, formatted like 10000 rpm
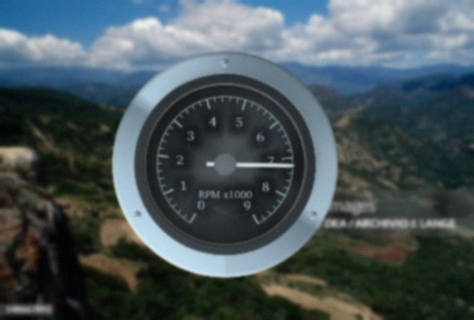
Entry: 7200 rpm
